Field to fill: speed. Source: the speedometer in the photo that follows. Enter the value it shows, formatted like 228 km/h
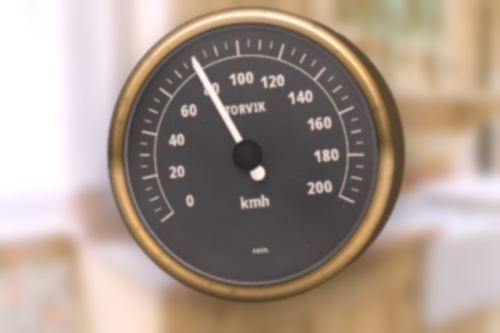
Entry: 80 km/h
